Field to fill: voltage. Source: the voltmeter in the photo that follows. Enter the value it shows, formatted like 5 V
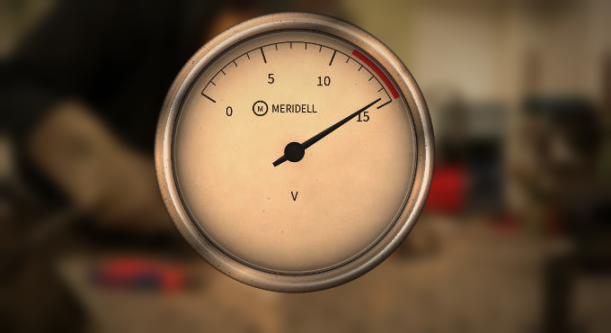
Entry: 14.5 V
